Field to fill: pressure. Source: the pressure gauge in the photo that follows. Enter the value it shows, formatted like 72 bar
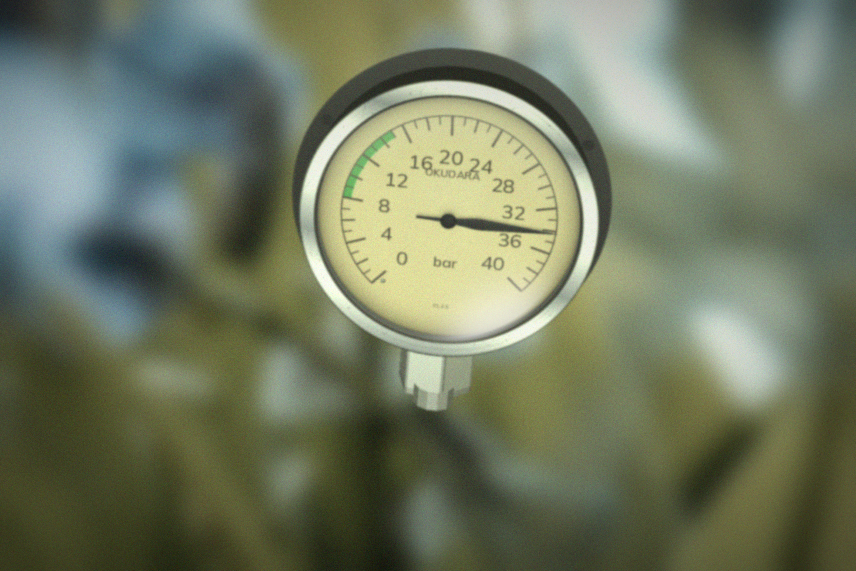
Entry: 34 bar
